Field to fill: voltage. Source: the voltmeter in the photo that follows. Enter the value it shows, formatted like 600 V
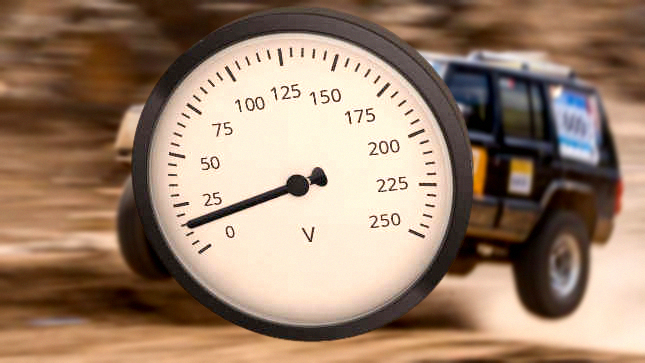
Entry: 15 V
